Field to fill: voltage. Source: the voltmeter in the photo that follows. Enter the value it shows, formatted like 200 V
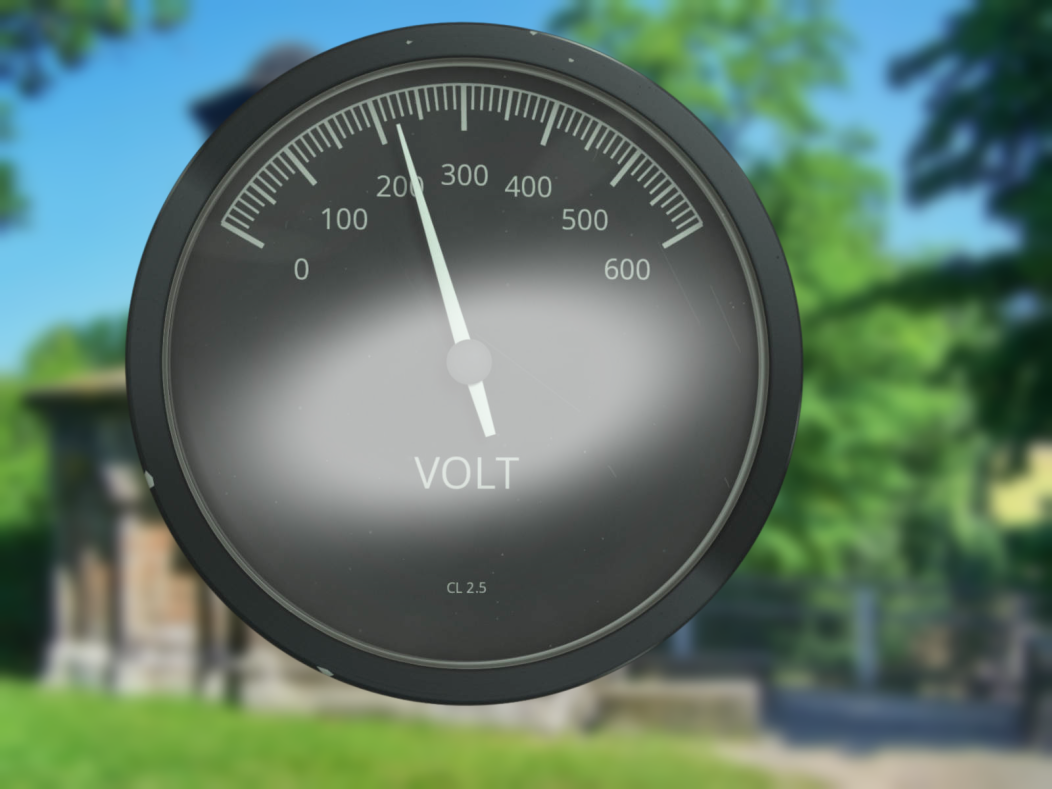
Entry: 220 V
